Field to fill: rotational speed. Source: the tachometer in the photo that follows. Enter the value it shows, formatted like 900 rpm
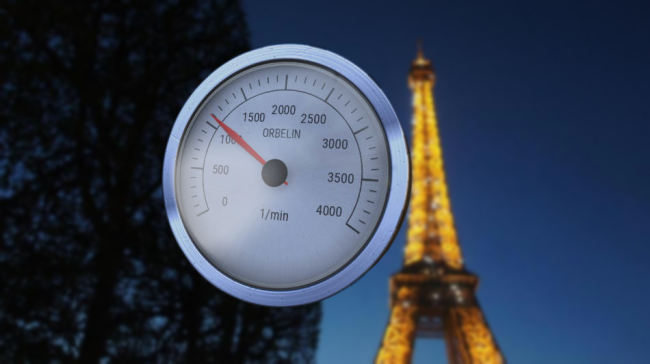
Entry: 1100 rpm
